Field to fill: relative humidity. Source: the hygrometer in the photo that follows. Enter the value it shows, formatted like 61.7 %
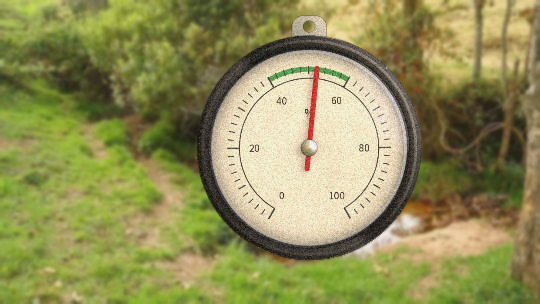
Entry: 52 %
